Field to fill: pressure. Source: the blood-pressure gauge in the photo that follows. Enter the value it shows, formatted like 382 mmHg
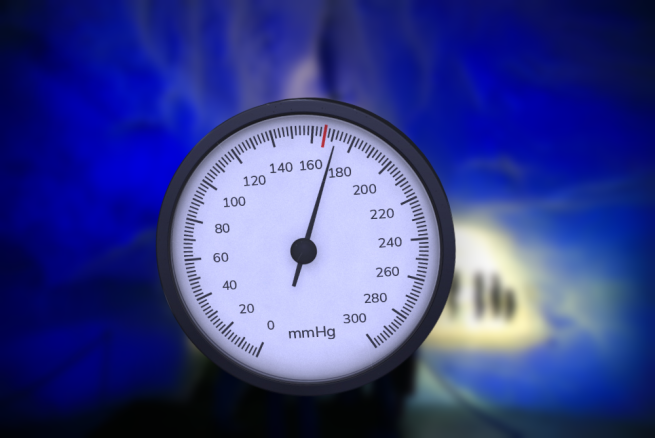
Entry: 172 mmHg
